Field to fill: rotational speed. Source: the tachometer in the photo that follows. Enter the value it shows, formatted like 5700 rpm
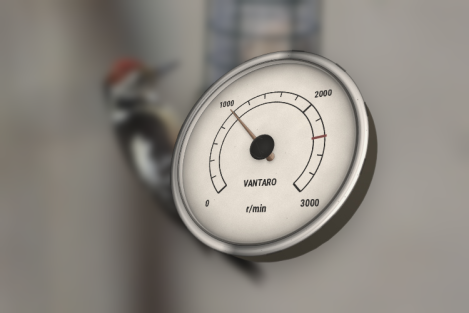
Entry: 1000 rpm
